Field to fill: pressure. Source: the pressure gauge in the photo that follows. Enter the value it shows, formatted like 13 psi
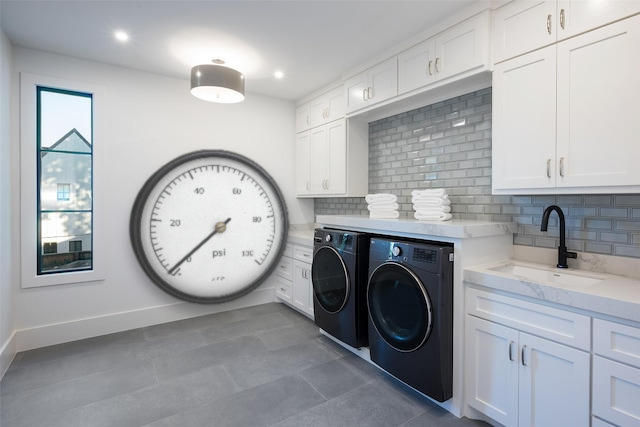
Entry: 2 psi
